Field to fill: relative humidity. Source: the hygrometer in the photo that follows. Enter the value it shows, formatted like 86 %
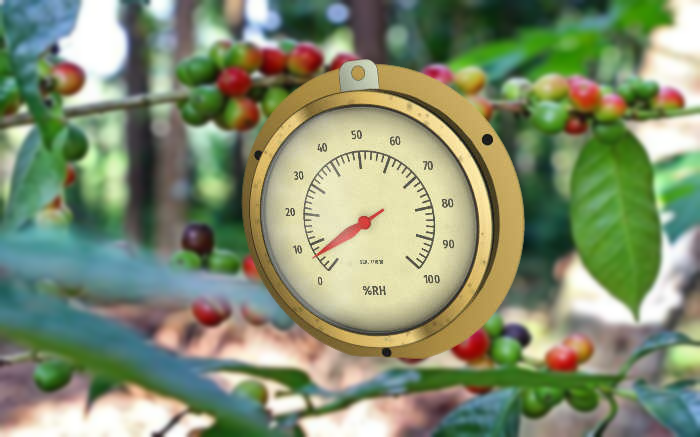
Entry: 6 %
